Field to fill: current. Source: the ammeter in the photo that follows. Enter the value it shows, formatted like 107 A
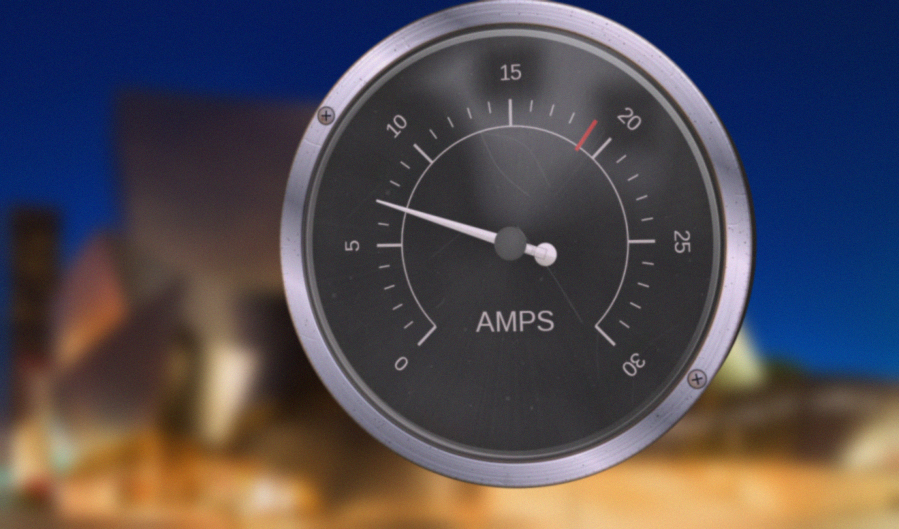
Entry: 7 A
